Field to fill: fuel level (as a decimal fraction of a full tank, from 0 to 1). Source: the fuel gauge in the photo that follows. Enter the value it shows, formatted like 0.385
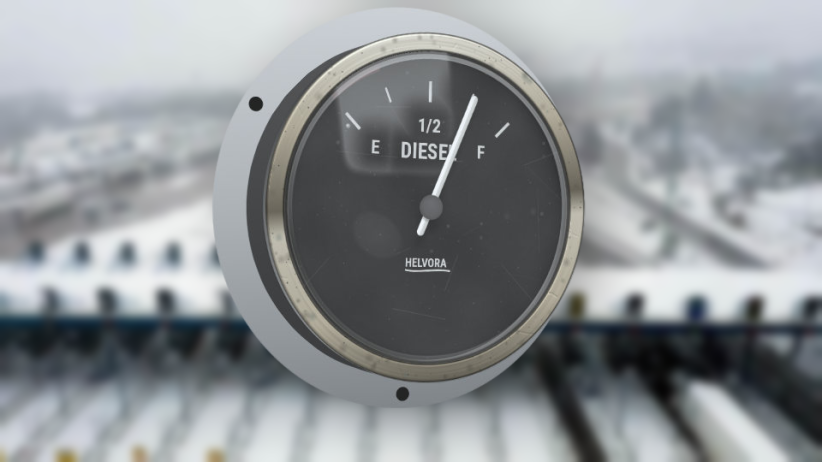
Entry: 0.75
